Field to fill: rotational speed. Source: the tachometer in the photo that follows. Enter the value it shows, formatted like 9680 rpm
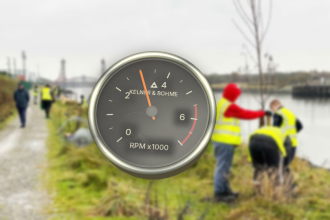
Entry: 3000 rpm
